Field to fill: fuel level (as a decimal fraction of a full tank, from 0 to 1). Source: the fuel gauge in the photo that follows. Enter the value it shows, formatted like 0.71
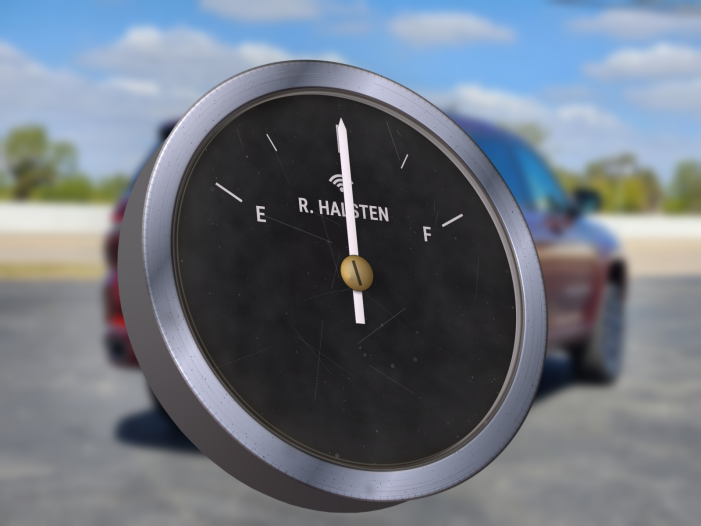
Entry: 0.5
